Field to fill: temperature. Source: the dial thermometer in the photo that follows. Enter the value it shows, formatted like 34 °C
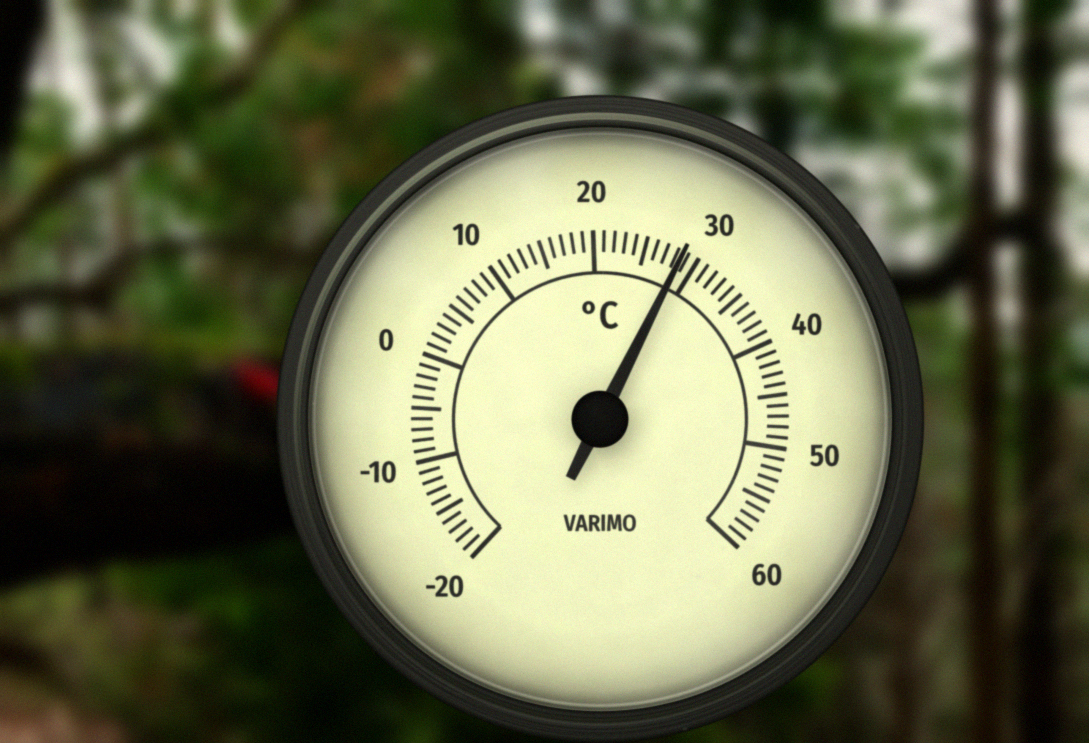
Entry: 28.5 °C
